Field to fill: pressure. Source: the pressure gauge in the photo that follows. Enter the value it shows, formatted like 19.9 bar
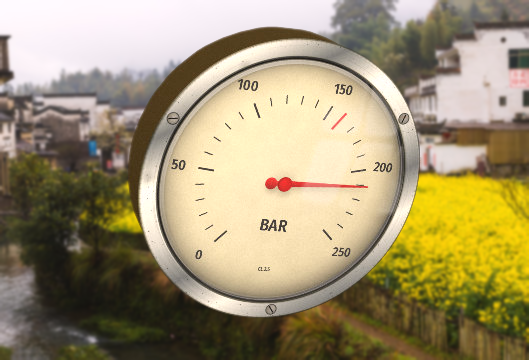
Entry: 210 bar
